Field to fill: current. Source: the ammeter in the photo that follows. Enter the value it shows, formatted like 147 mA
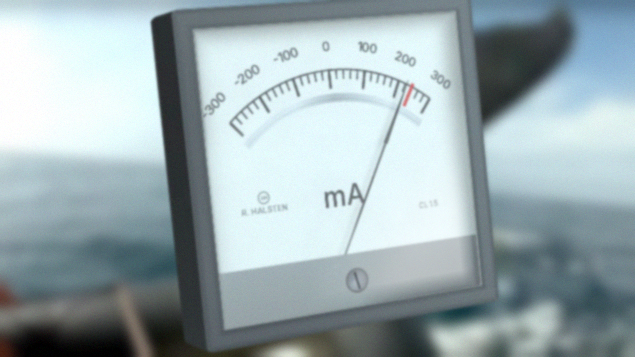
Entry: 220 mA
